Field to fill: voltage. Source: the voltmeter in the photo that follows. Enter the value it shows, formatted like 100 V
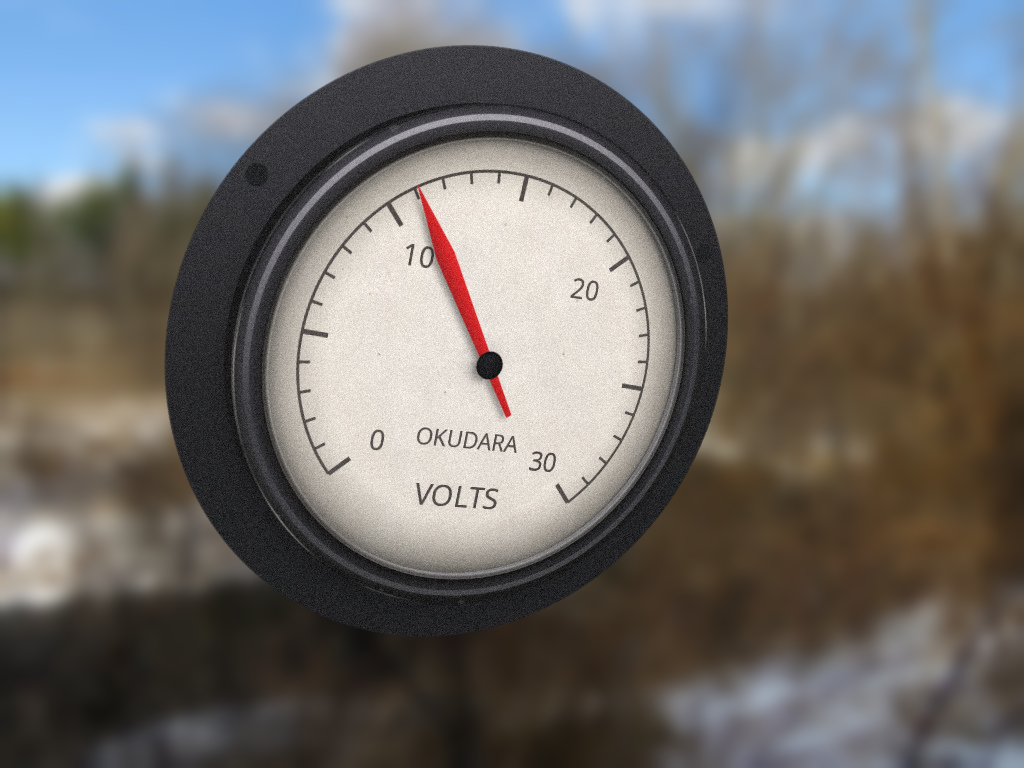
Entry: 11 V
